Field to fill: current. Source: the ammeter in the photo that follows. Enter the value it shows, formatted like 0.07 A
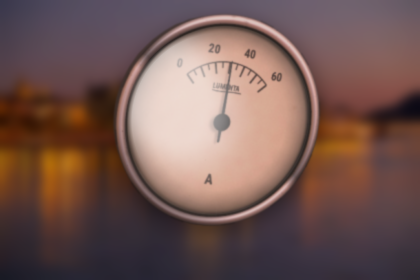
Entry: 30 A
